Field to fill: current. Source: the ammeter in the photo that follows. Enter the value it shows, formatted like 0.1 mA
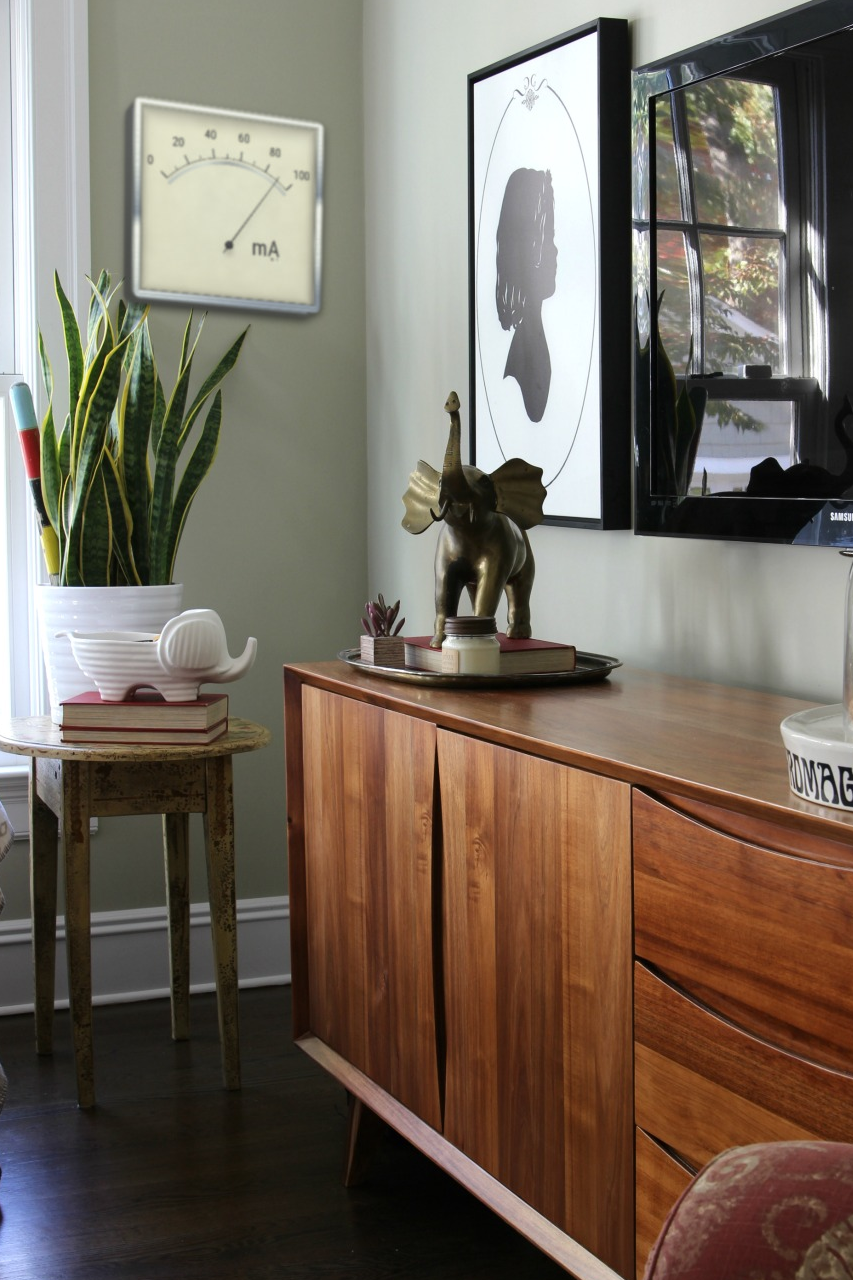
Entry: 90 mA
